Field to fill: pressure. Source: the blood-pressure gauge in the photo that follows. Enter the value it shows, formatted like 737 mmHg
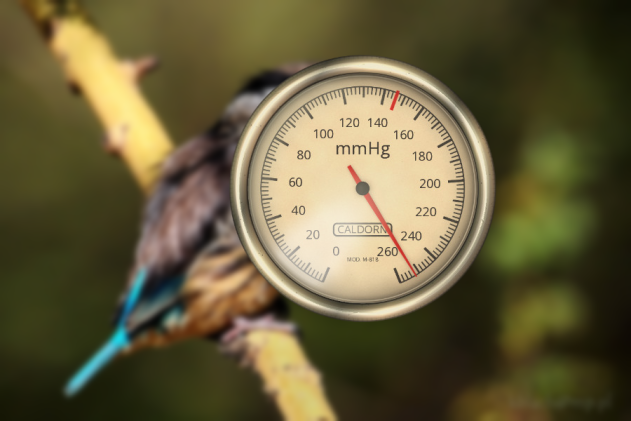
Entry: 252 mmHg
